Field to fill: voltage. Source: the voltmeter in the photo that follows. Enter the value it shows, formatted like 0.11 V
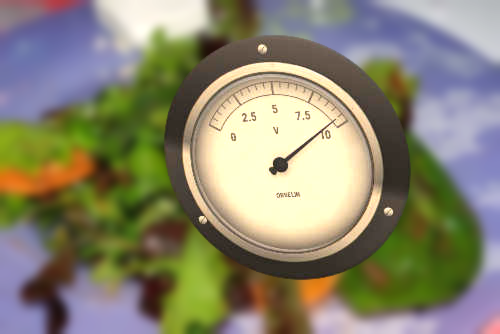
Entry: 9.5 V
